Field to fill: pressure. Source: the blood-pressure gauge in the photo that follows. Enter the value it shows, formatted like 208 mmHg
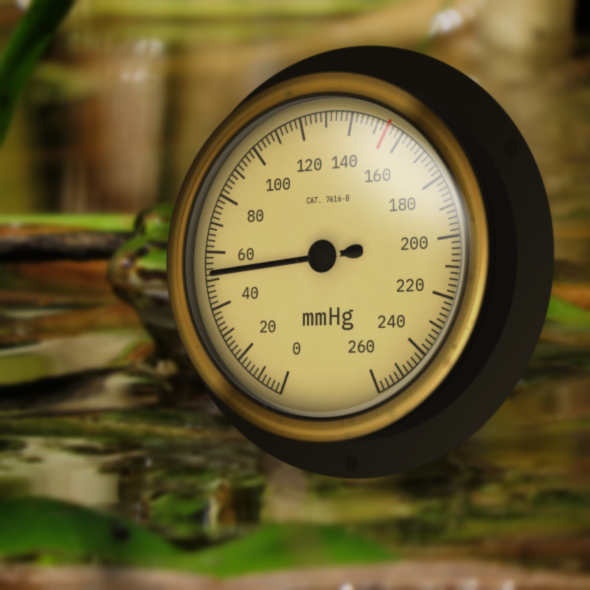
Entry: 52 mmHg
